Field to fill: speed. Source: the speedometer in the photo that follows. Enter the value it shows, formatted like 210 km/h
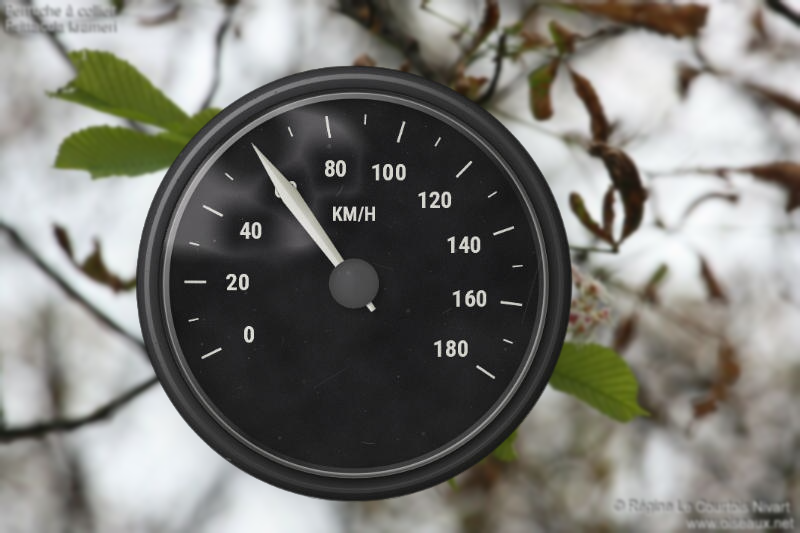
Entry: 60 km/h
